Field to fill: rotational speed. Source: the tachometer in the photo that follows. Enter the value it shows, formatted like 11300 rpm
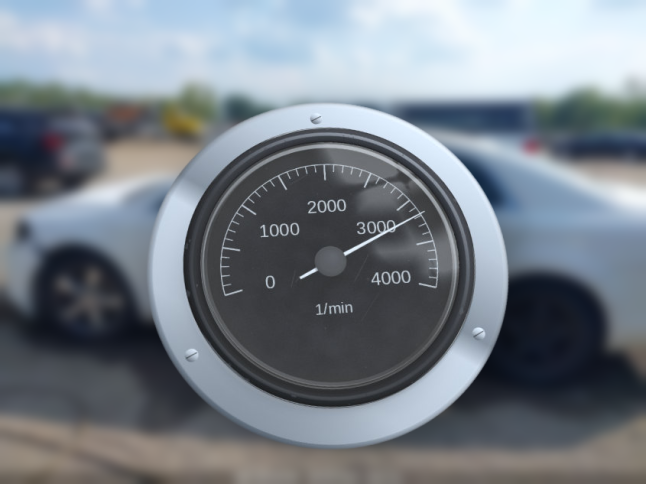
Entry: 3200 rpm
